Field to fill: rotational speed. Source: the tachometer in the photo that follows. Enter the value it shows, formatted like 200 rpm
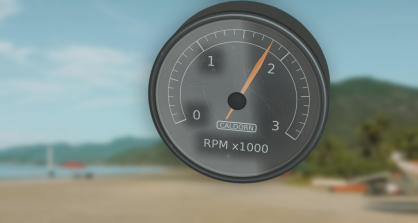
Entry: 1800 rpm
